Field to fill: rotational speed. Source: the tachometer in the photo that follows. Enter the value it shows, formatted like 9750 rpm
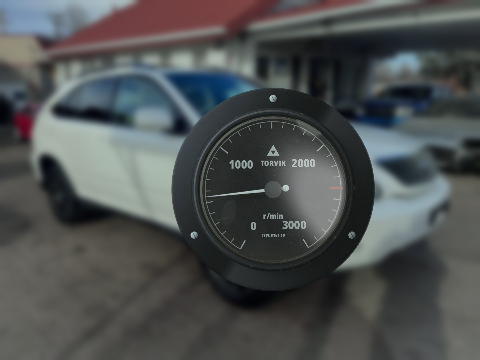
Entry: 550 rpm
